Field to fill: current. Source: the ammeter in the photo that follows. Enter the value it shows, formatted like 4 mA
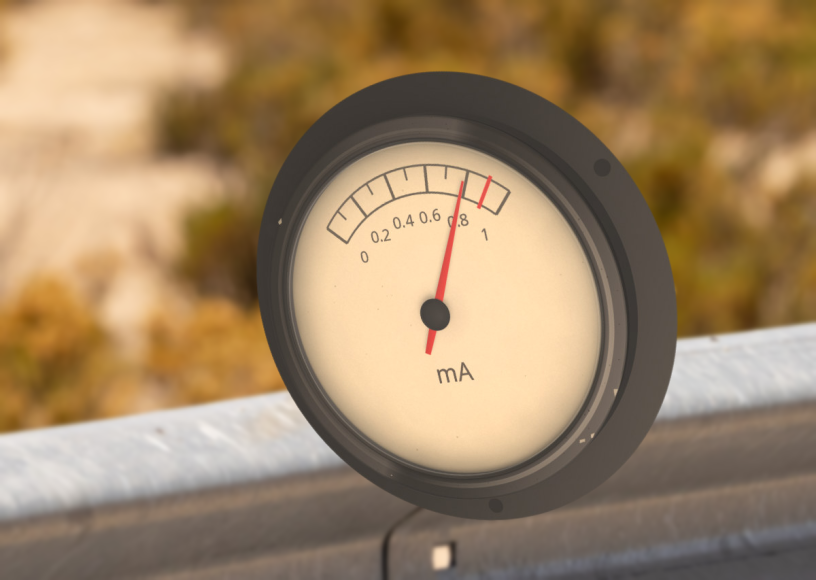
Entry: 0.8 mA
